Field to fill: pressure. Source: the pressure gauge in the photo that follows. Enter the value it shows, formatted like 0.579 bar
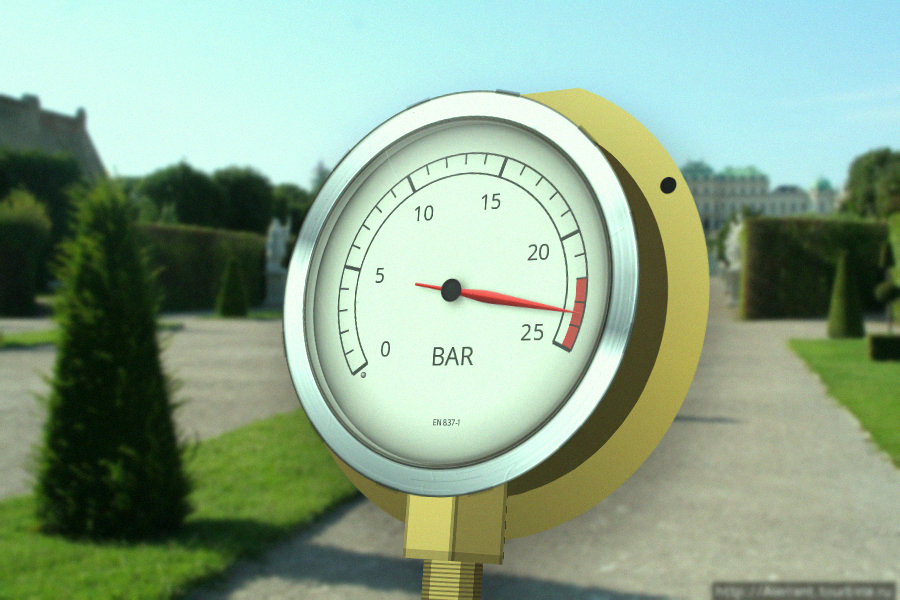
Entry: 23.5 bar
